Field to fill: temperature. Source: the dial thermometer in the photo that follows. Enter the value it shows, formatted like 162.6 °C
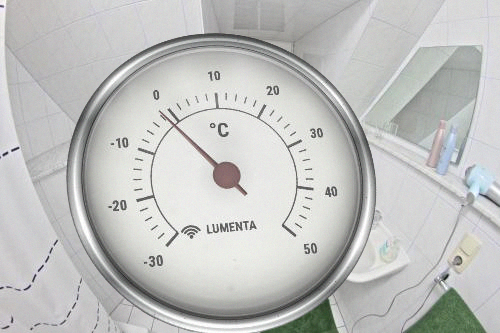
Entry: -2 °C
